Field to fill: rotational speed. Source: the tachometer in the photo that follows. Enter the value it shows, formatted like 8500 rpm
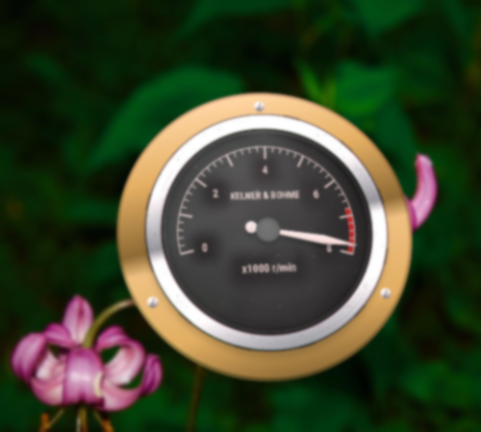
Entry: 7800 rpm
